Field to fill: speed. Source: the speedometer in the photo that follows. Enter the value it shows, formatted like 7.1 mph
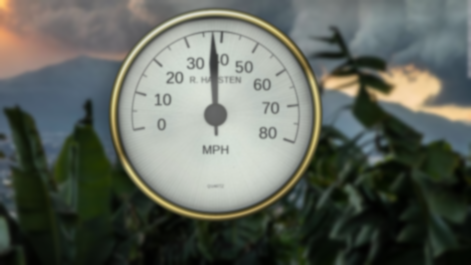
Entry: 37.5 mph
